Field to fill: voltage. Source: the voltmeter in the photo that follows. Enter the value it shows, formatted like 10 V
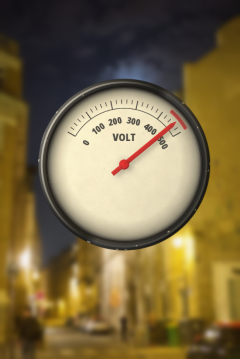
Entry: 460 V
